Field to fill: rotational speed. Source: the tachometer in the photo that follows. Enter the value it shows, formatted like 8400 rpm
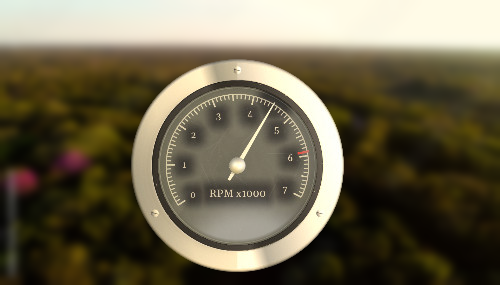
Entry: 4500 rpm
